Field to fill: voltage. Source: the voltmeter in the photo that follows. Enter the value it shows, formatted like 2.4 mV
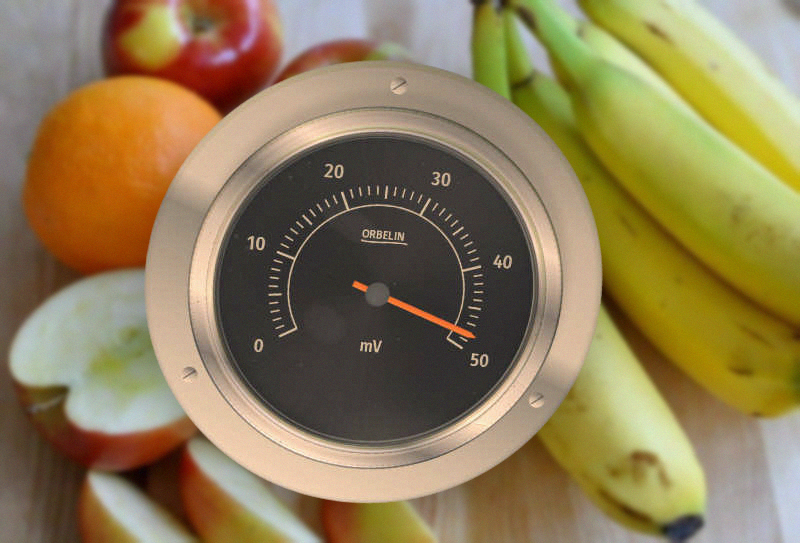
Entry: 48 mV
